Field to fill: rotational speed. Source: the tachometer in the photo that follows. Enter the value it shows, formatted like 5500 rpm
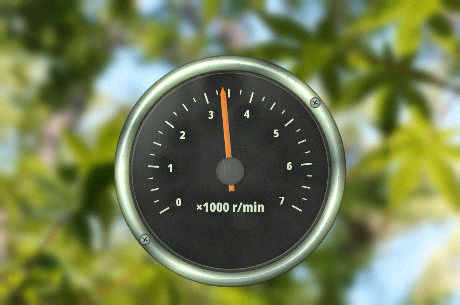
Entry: 3375 rpm
